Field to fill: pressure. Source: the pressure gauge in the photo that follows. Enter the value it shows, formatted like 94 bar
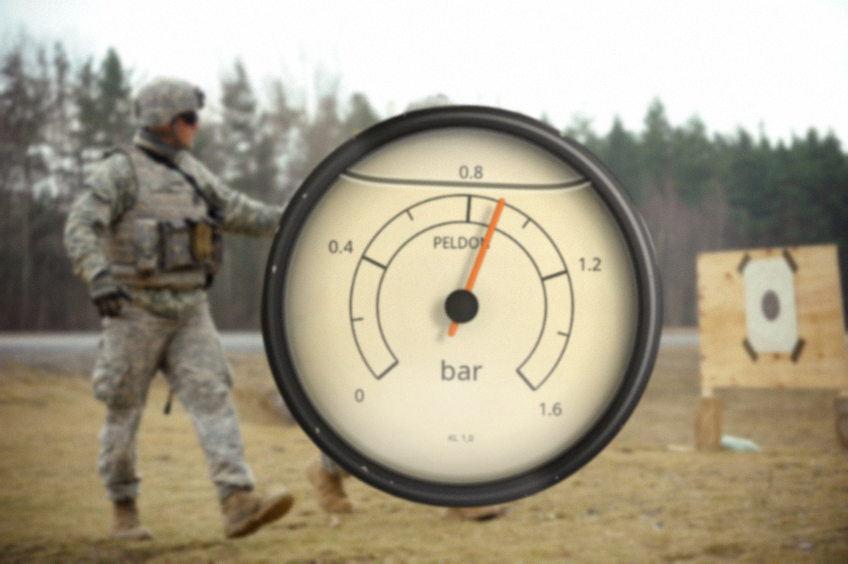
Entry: 0.9 bar
